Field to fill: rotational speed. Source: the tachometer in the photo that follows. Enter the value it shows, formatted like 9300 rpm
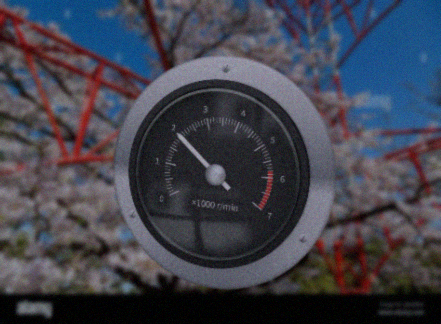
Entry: 2000 rpm
